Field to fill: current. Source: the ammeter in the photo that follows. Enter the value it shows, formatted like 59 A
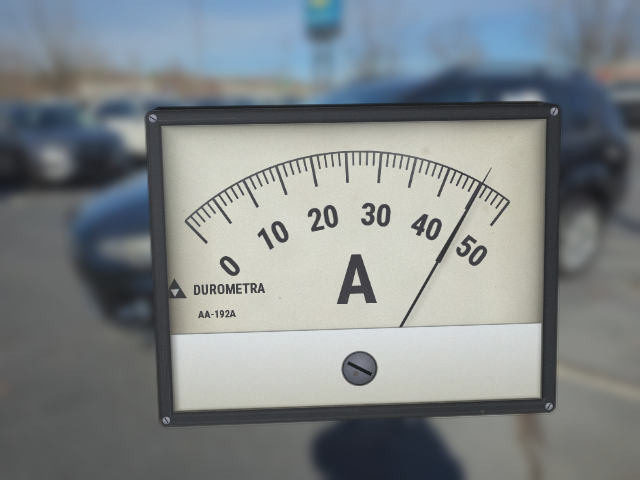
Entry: 45 A
